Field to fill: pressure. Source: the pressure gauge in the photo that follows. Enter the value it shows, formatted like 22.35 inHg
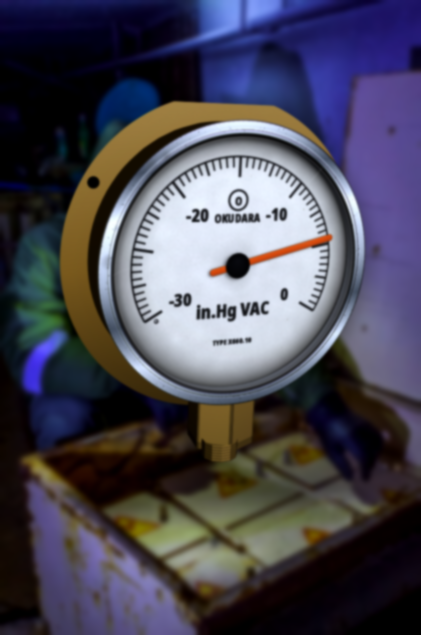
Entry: -5.5 inHg
